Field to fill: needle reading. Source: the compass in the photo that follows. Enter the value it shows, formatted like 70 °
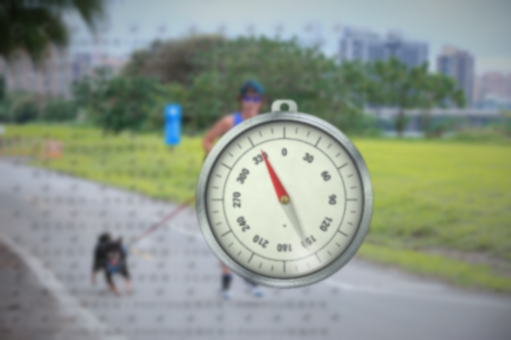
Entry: 335 °
